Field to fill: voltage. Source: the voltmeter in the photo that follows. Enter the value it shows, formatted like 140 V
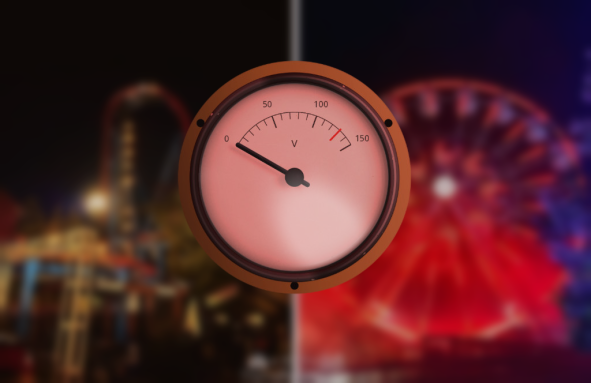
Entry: 0 V
